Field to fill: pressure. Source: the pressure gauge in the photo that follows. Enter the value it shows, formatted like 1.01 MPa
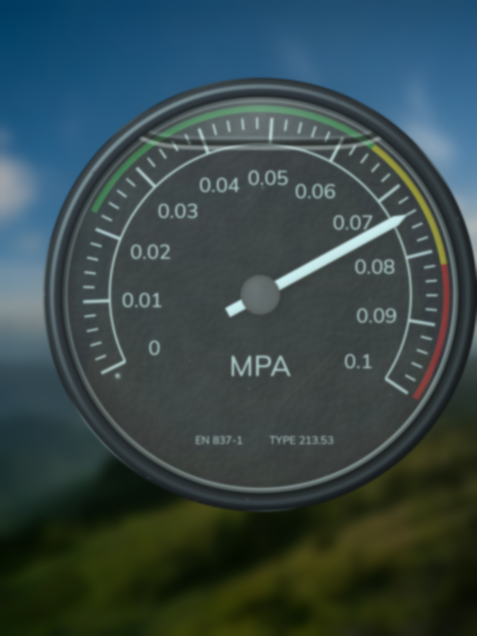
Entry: 0.074 MPa
